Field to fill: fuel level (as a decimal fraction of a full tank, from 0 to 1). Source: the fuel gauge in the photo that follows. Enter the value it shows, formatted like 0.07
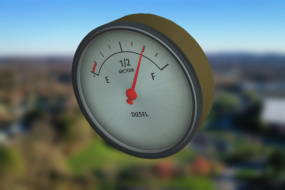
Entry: 0.75
